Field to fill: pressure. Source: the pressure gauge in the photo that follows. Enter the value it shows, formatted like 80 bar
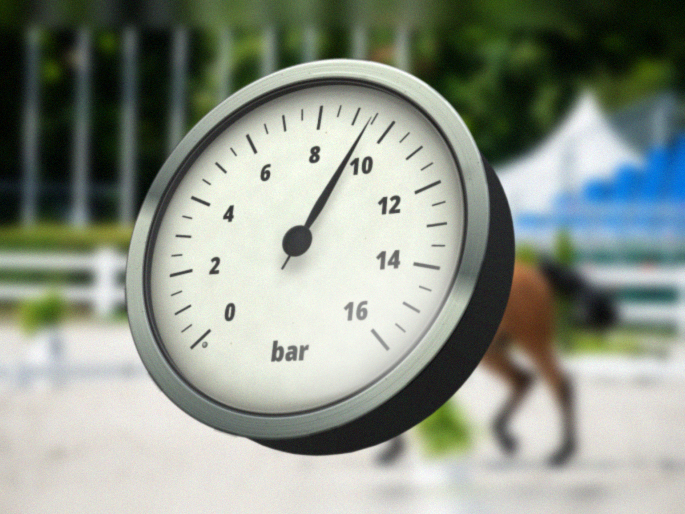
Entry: 9.5 bar
